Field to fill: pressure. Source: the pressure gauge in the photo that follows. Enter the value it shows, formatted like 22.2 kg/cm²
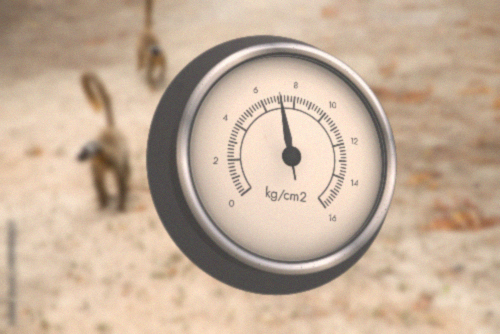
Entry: 7 kg/cm²
